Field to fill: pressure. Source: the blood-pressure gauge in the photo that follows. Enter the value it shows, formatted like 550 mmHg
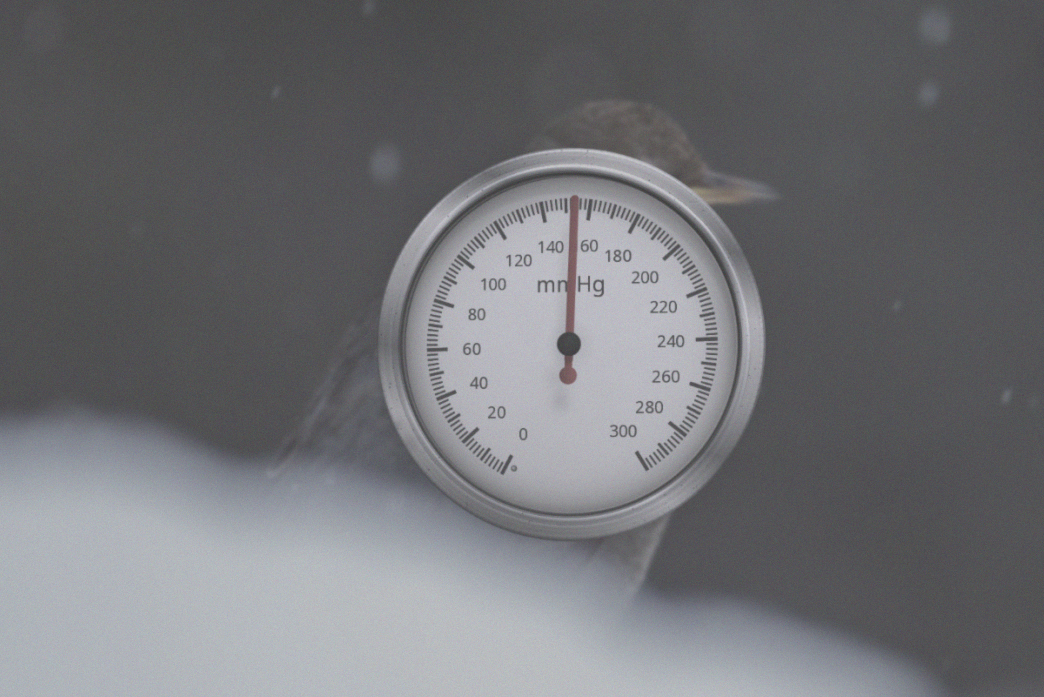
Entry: 154 mmHg
